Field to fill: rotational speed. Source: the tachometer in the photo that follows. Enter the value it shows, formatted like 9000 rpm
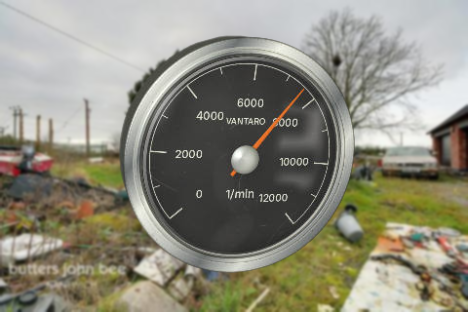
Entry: 7500 rpm
